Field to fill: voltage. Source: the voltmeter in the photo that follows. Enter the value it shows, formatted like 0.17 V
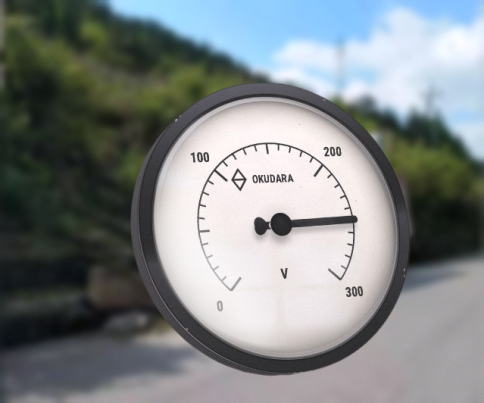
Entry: 250 V
